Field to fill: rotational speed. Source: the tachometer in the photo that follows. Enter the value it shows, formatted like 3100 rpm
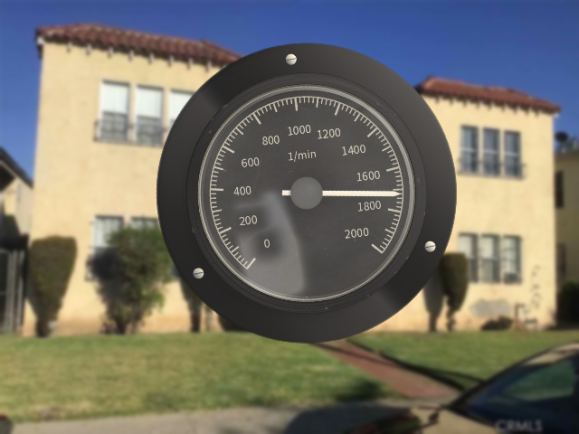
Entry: 1720 rpm
